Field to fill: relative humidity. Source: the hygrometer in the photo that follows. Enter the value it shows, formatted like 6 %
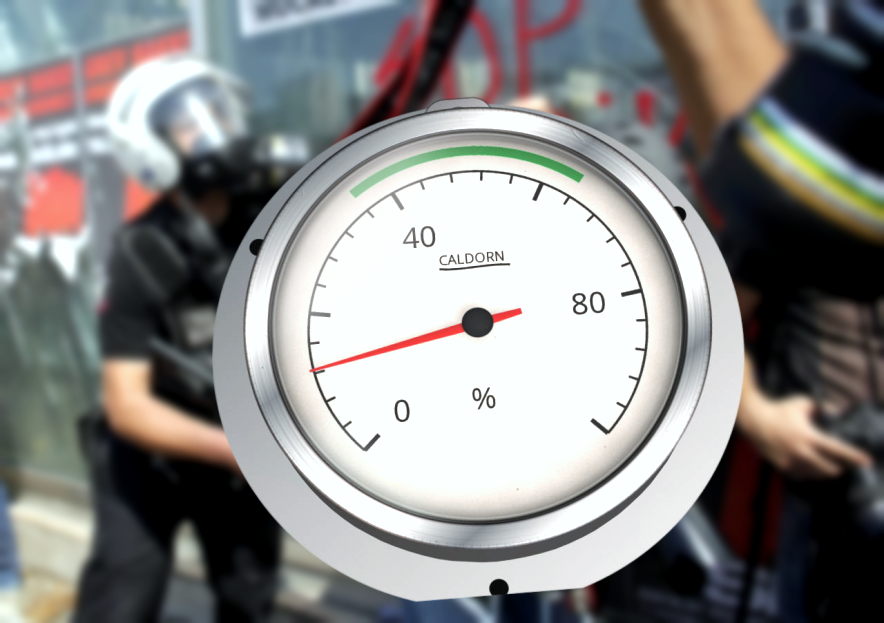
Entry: 12 %
